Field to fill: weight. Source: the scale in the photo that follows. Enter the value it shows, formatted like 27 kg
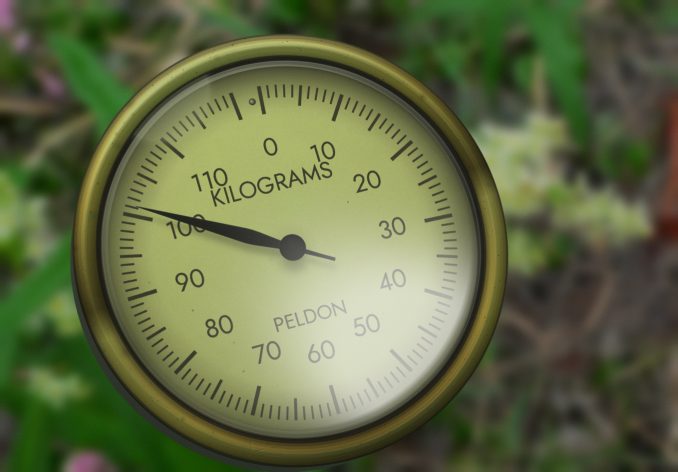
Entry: 101 kg
